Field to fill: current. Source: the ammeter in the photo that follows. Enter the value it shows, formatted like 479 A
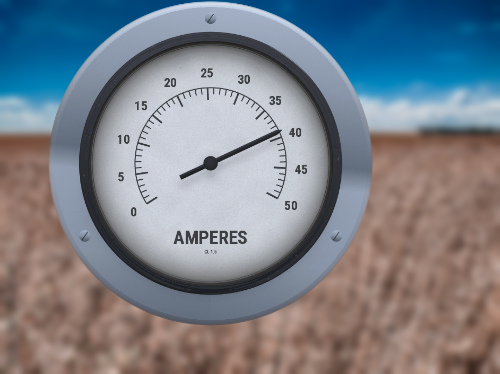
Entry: 39 A
